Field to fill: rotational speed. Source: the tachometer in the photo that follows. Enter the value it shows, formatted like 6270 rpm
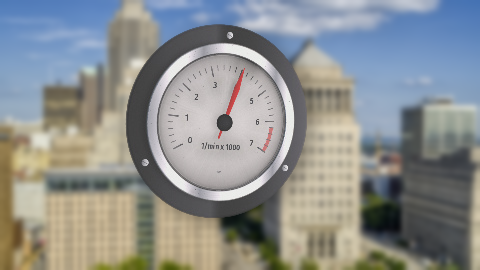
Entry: 4000 rpm
